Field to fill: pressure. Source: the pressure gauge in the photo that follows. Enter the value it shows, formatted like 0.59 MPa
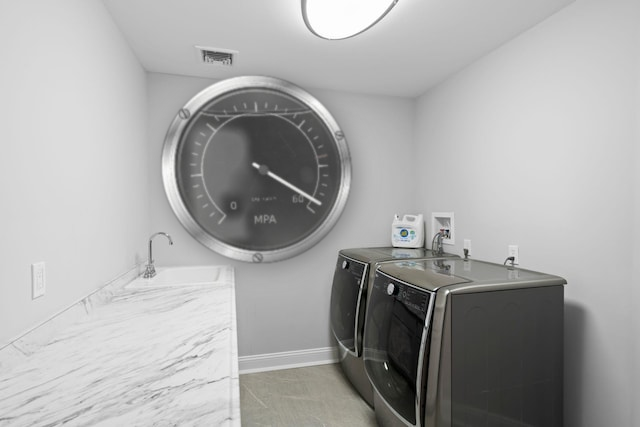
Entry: 58 MPa
